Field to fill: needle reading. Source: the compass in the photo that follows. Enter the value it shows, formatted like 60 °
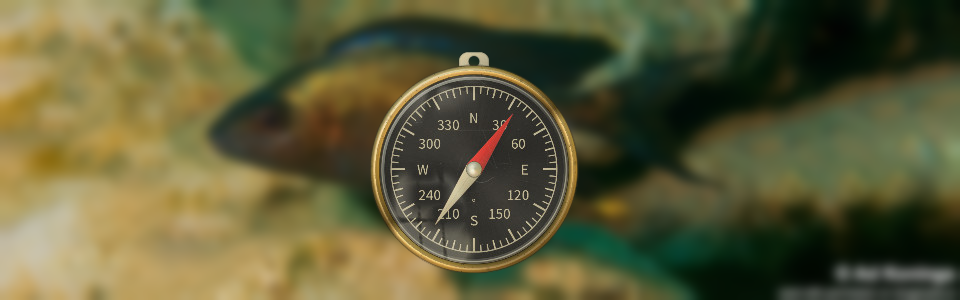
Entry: 35 °
